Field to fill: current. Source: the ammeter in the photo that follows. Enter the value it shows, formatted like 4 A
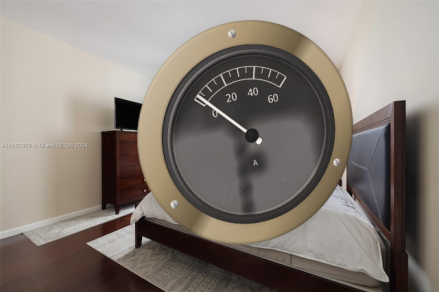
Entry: 2.5 A
